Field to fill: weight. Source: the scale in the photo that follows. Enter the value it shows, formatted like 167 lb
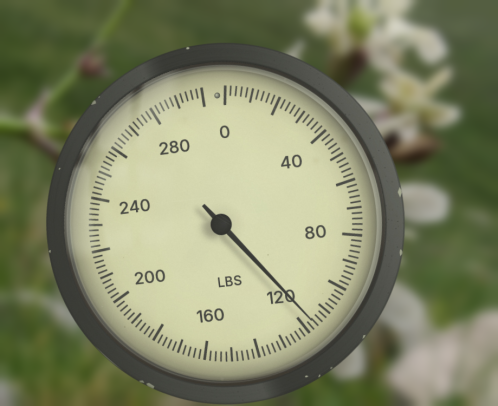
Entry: 116 lb
